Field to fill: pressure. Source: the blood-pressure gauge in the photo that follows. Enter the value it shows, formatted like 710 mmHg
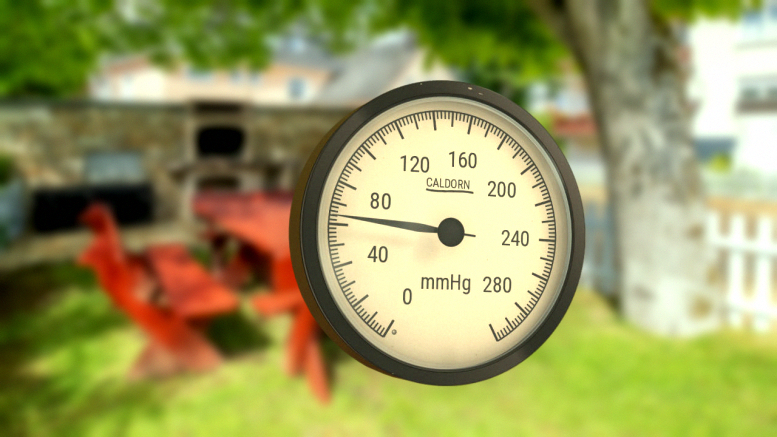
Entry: 64 mmHg
